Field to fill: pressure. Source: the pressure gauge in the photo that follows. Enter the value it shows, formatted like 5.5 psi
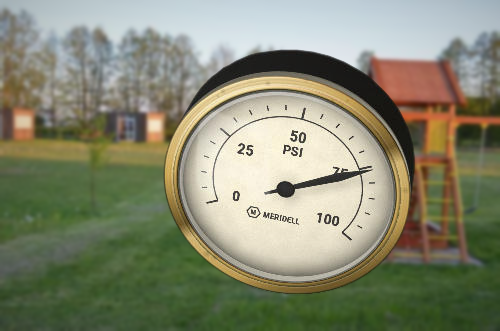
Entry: 75 psi
